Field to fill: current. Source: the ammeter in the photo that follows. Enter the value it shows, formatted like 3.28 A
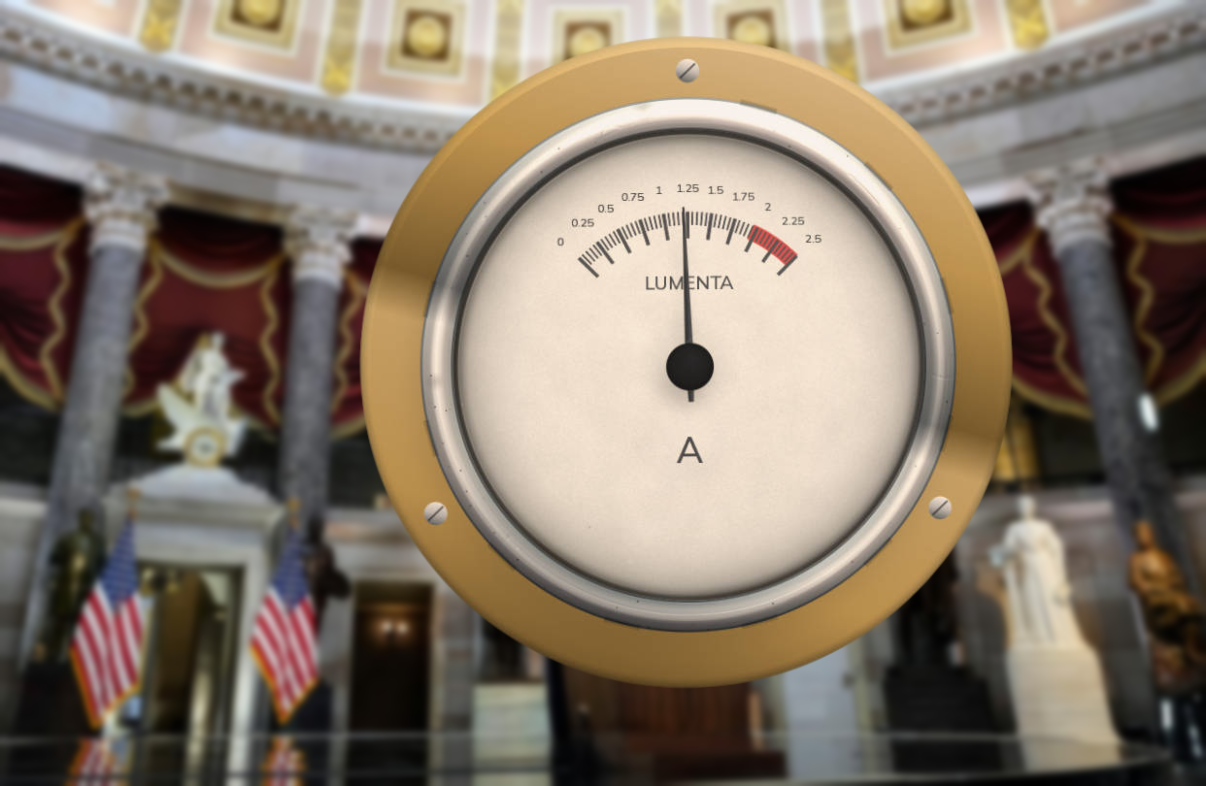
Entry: 1.2 A
